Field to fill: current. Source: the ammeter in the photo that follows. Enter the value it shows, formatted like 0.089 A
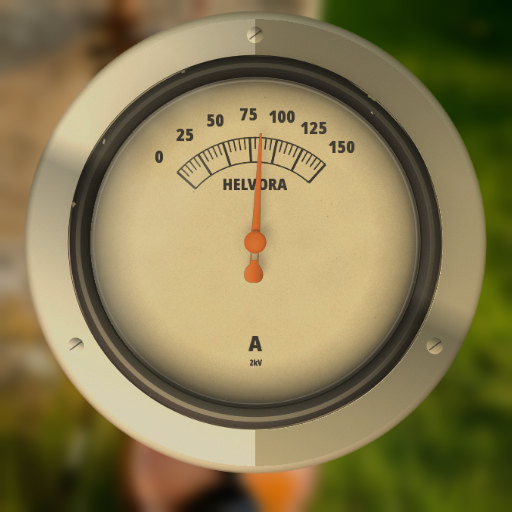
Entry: 85 A
